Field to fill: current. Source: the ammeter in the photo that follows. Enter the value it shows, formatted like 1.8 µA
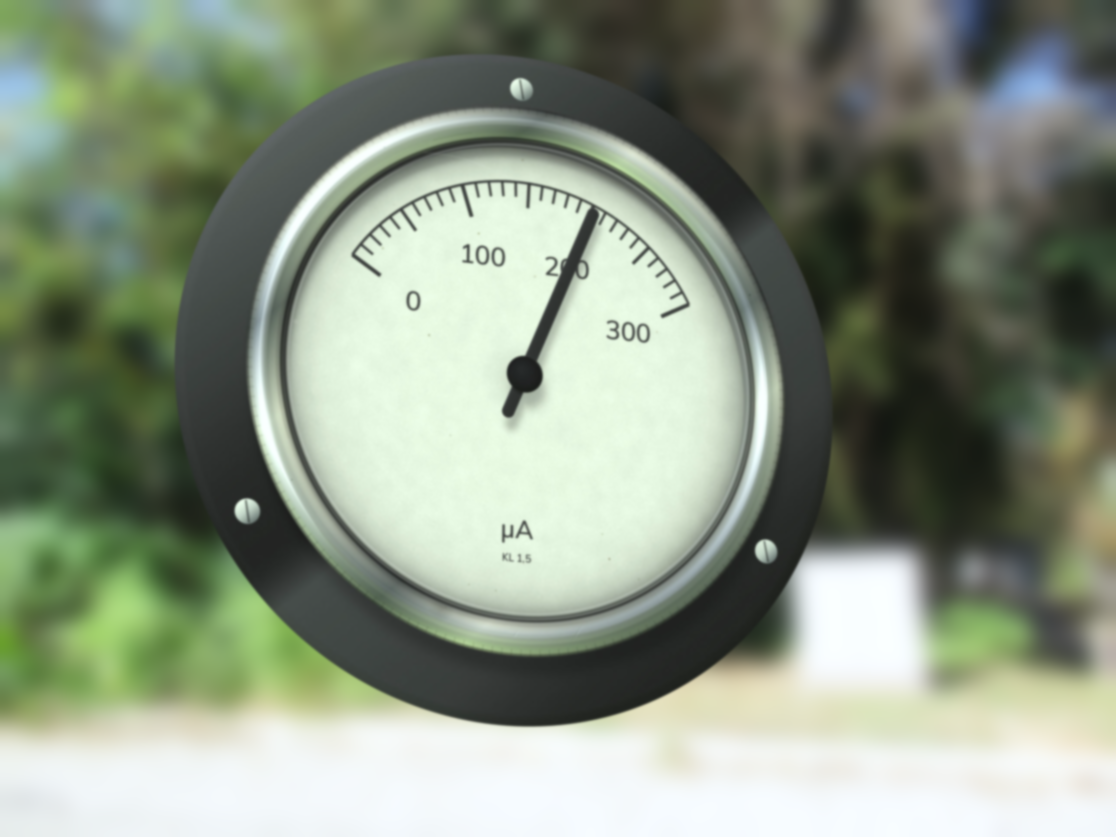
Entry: 200 µA
